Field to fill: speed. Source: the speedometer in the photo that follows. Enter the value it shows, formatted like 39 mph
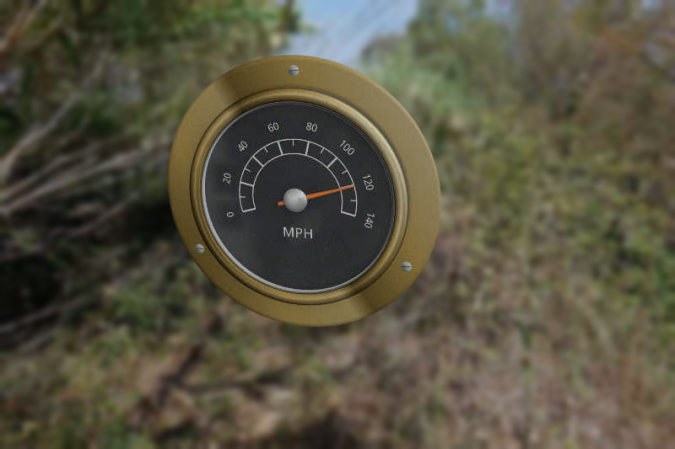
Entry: 120 mph
